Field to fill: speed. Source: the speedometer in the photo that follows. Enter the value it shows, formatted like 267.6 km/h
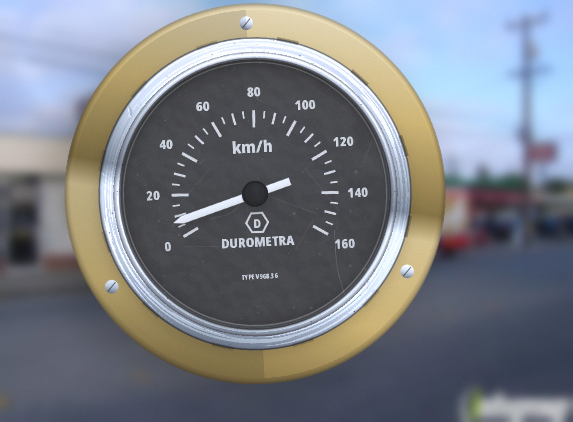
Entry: 7.5 km/h
